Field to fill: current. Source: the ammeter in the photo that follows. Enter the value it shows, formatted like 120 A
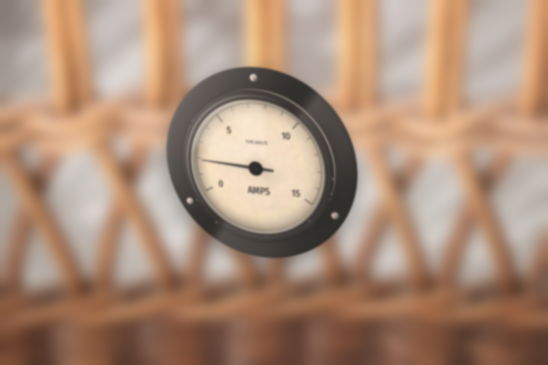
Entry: 2 A
